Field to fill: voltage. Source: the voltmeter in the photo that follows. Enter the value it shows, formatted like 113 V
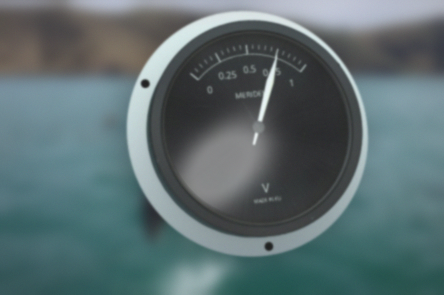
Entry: 0.75 V
